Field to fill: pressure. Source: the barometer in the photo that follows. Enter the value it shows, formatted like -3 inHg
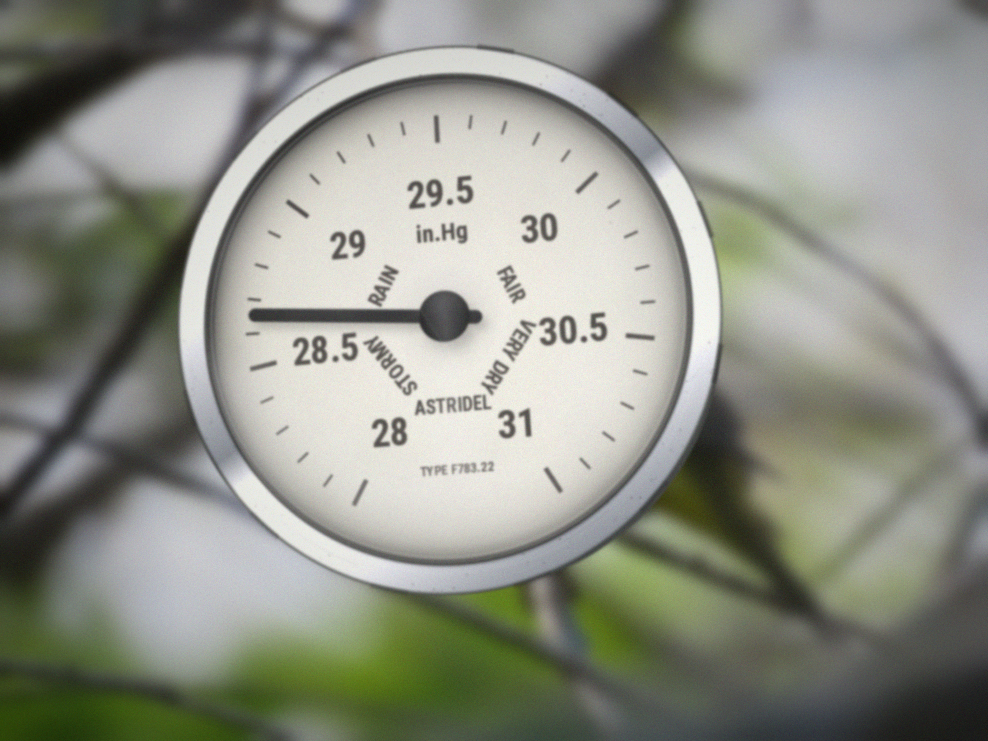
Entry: 28.65 inHg
